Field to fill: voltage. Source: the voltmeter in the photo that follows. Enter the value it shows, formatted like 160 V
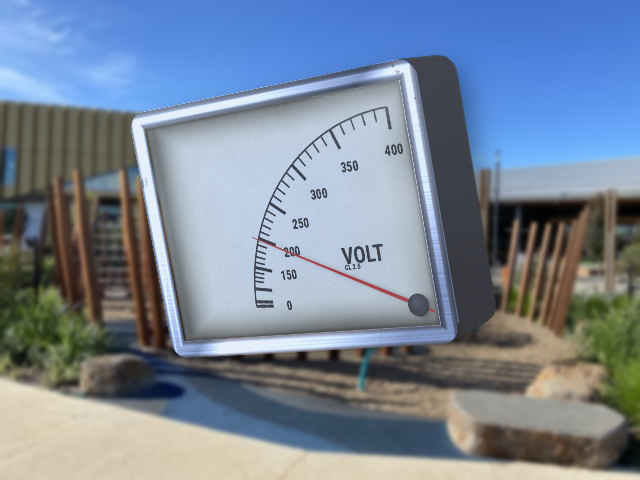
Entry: 200 V
